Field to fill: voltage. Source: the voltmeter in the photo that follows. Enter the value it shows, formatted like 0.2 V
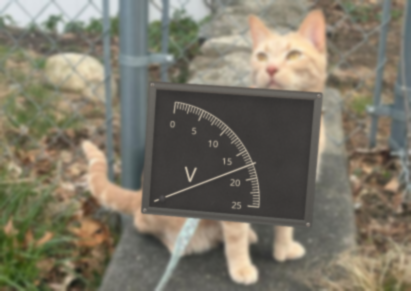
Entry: 17.5 V
